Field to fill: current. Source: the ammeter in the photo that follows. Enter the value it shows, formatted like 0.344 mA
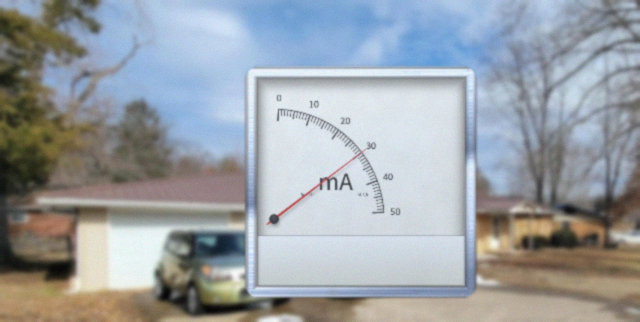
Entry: 30 mA
